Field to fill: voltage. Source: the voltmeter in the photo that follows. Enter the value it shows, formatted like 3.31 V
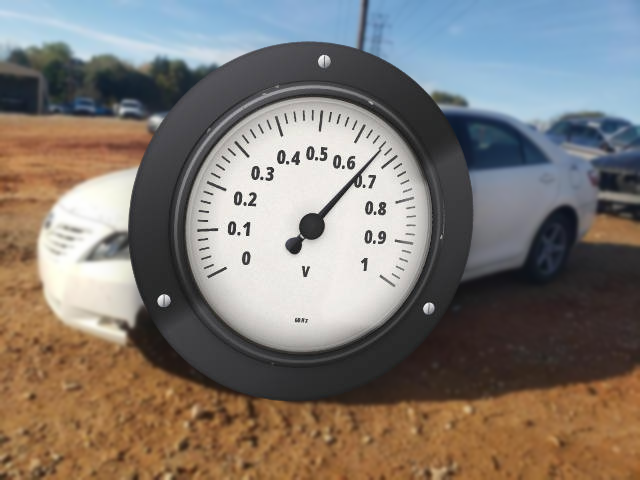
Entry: 0.66 V
